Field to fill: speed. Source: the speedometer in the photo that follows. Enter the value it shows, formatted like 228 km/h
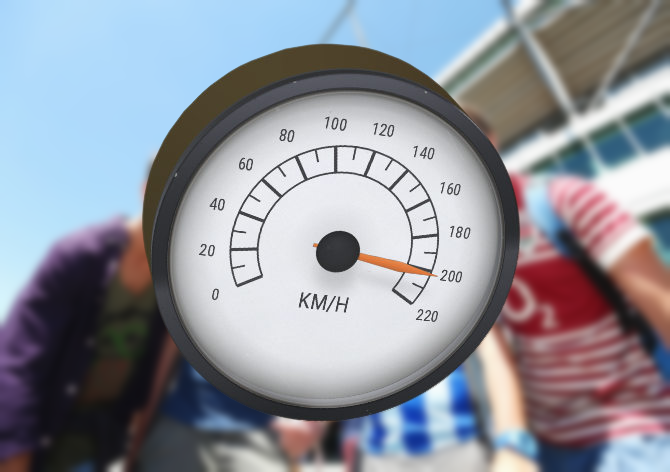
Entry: 200 km/h
